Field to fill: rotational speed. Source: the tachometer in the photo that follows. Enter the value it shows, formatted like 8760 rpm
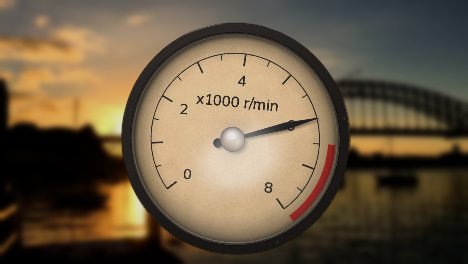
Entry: 6000 rpm
